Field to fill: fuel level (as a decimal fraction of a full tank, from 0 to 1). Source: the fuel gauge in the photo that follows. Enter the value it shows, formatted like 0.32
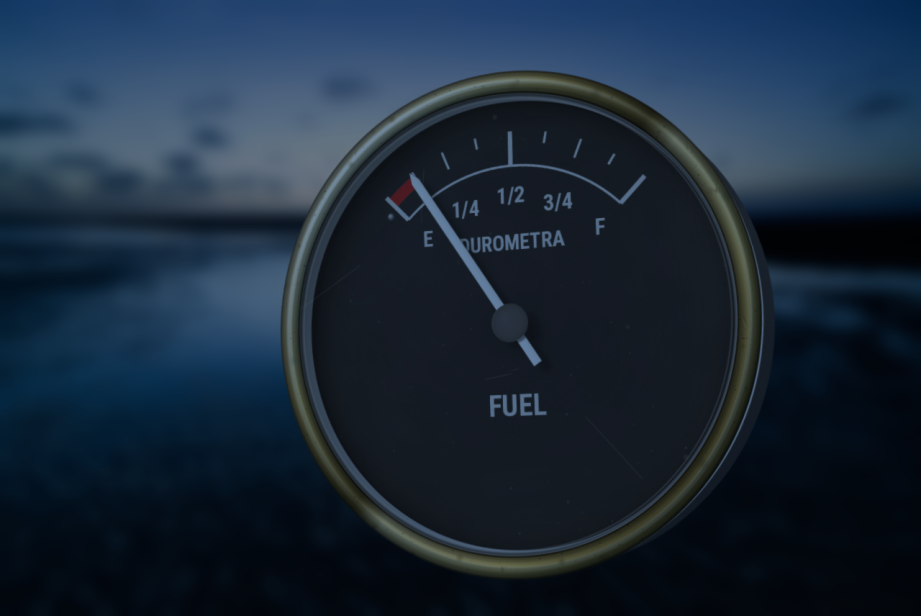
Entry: 0.125
